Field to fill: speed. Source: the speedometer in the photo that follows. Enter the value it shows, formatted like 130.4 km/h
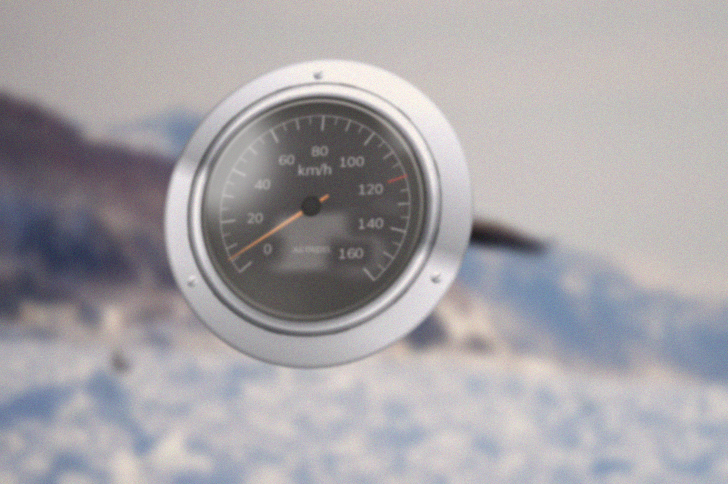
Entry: 5 km/h
